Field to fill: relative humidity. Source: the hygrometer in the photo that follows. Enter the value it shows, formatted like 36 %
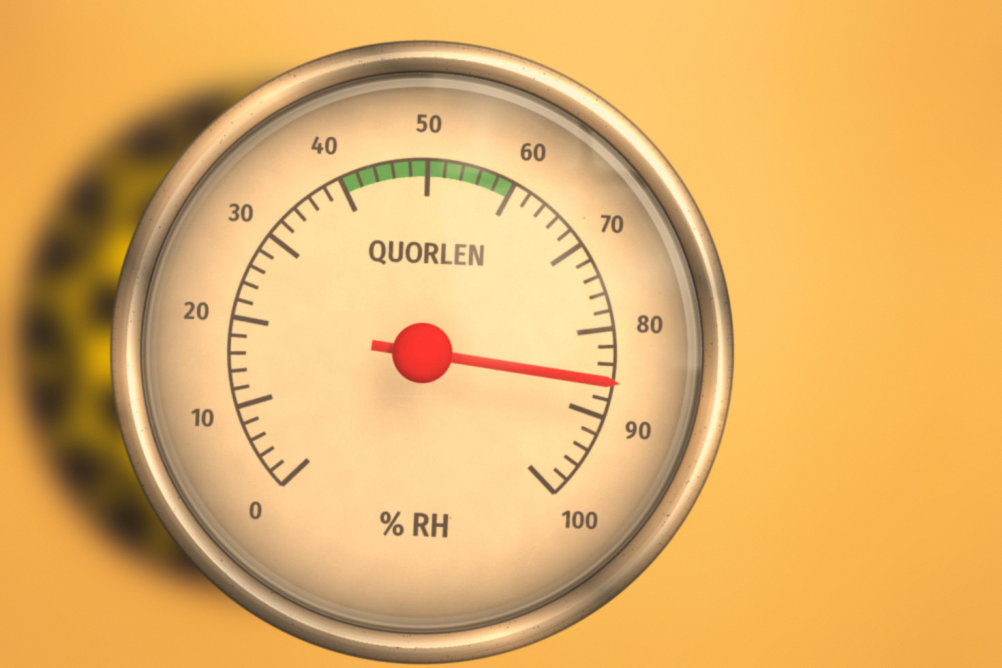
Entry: 86 %
